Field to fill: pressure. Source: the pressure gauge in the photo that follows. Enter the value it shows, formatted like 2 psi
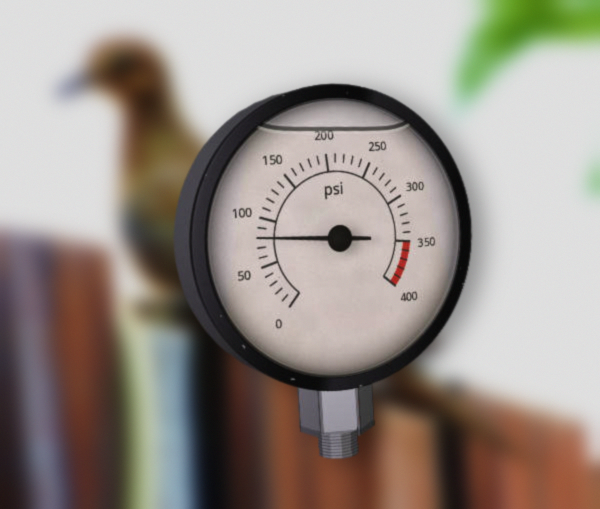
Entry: 80 psi
